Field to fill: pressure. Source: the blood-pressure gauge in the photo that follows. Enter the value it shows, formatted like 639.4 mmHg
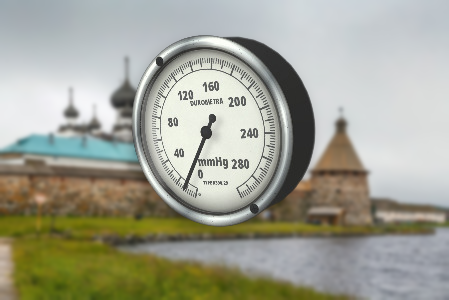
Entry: 10 mmHg
